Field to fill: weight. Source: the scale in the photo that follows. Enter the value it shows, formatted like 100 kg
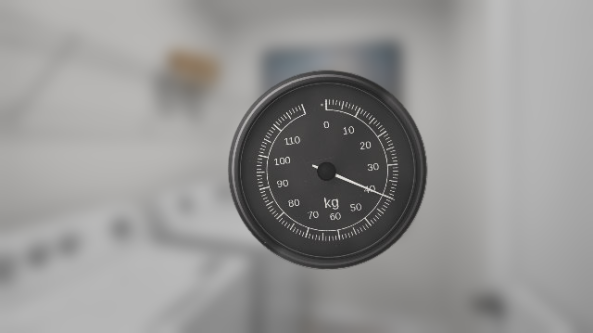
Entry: 40 kg
